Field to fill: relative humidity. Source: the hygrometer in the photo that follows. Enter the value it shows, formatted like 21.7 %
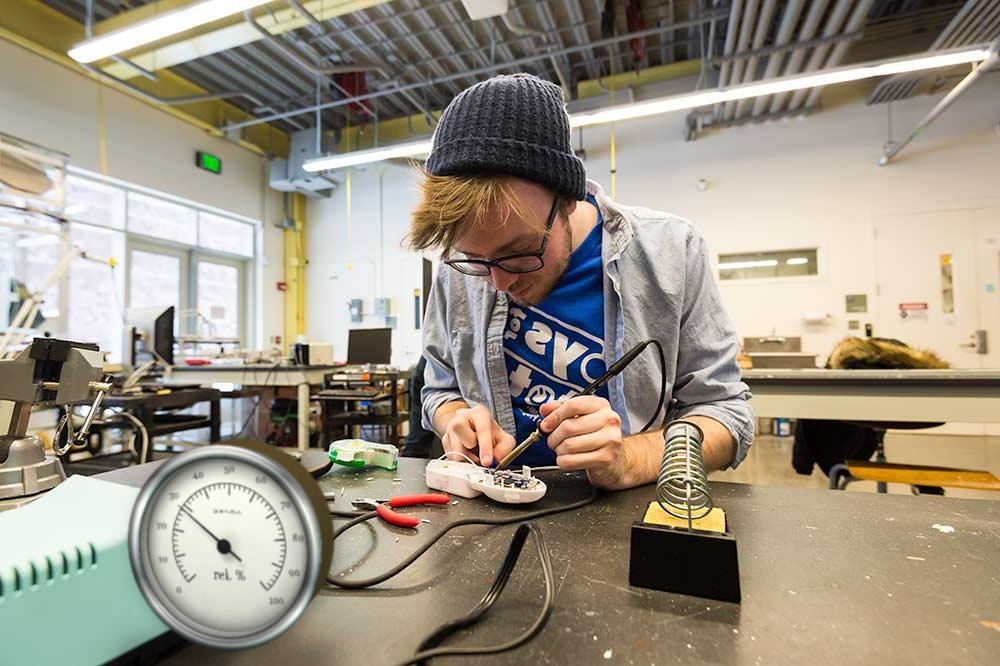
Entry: 30 %
